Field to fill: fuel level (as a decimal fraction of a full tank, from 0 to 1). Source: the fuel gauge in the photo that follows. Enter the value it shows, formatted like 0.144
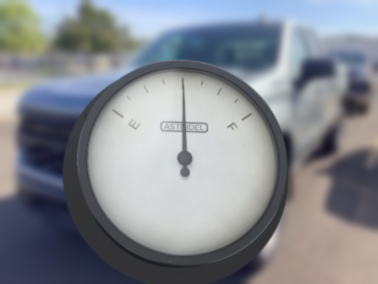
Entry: 0.5
